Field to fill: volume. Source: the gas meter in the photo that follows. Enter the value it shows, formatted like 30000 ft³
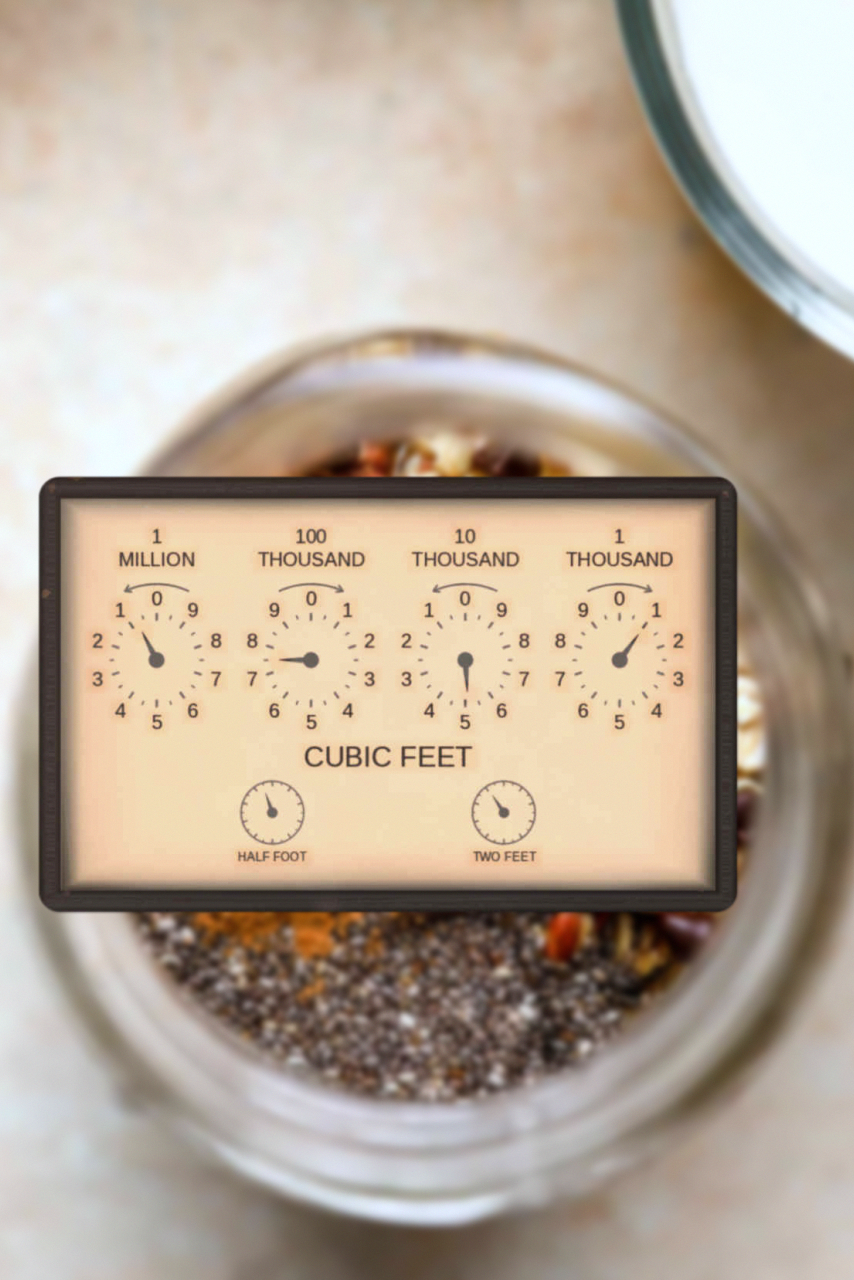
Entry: 75100 ft³
